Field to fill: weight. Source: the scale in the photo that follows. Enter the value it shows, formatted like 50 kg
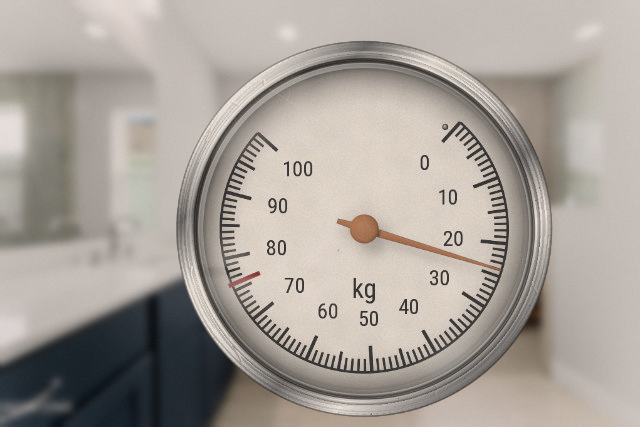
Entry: 24 kg
